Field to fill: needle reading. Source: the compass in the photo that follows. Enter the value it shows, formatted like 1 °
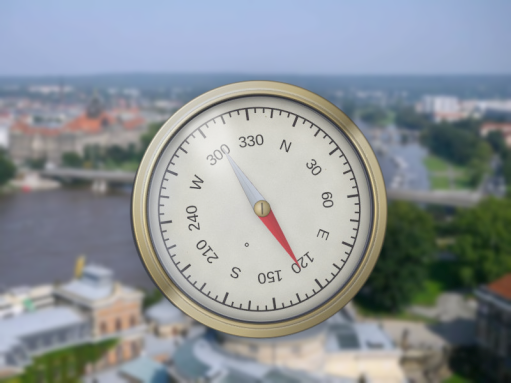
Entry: 125 °
